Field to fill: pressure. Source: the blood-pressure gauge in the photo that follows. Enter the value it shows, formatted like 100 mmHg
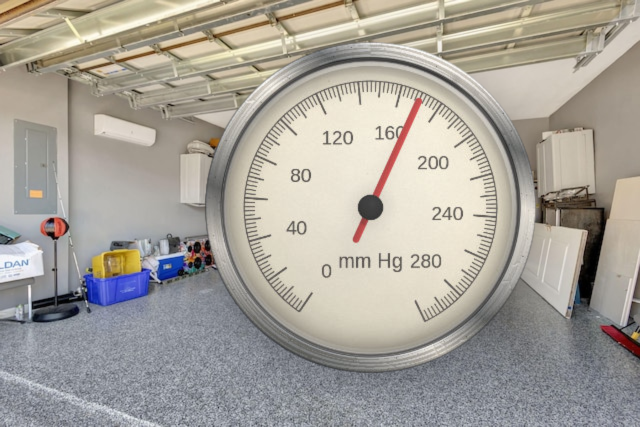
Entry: 170 mmHg
